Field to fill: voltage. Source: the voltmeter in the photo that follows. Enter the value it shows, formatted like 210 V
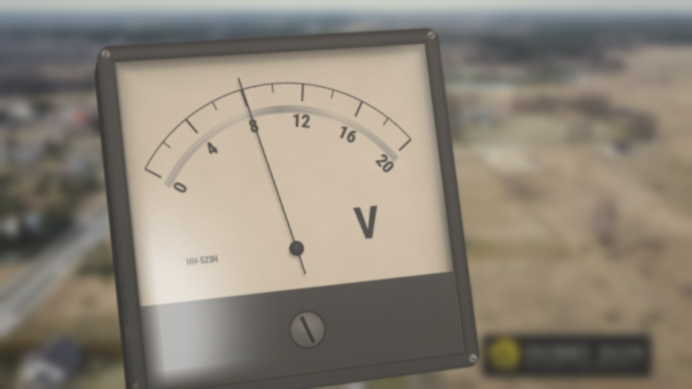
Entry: 8 V
